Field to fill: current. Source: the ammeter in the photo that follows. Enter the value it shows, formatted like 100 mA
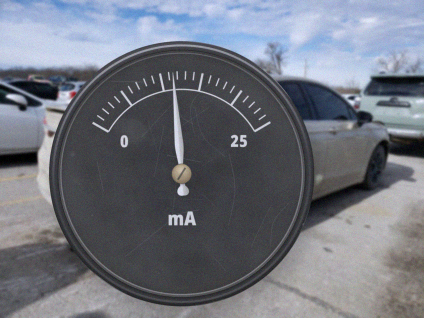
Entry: 11.5 mA
